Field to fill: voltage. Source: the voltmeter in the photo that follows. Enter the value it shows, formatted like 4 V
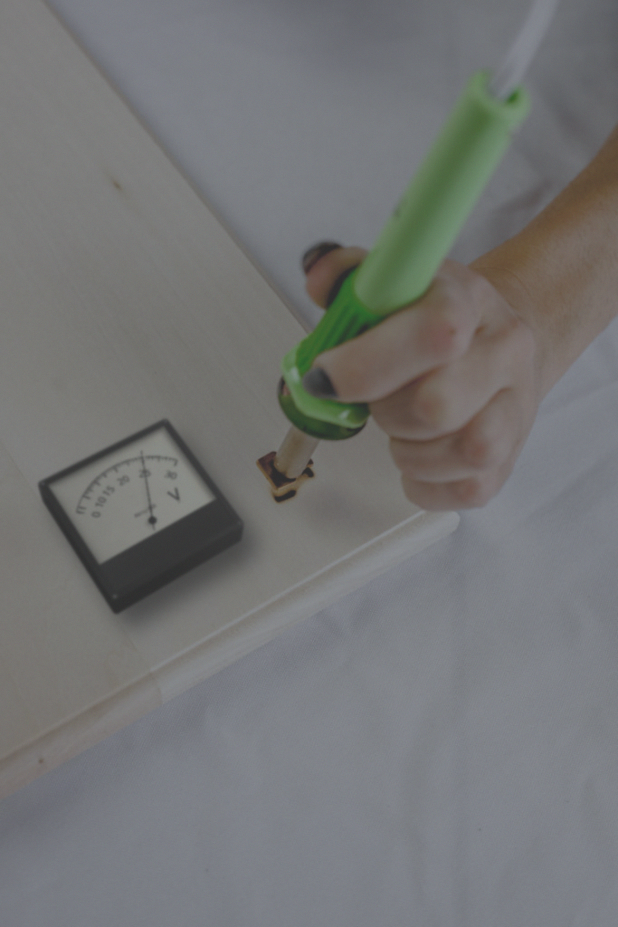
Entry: 25 V
